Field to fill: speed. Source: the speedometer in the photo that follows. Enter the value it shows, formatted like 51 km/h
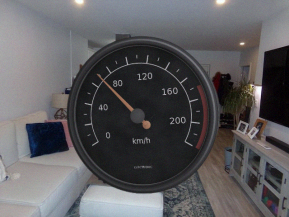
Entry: 70 km/h
